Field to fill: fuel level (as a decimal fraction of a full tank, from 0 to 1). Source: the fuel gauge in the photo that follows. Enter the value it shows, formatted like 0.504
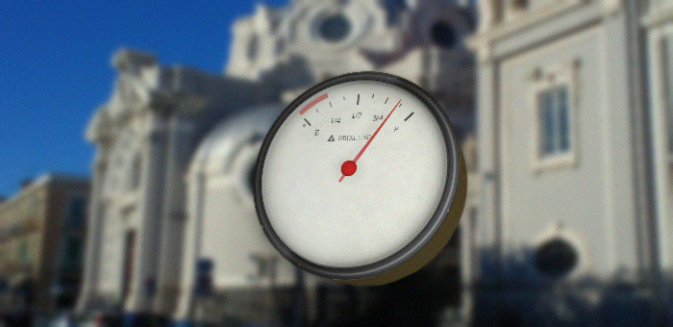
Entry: 0.875
